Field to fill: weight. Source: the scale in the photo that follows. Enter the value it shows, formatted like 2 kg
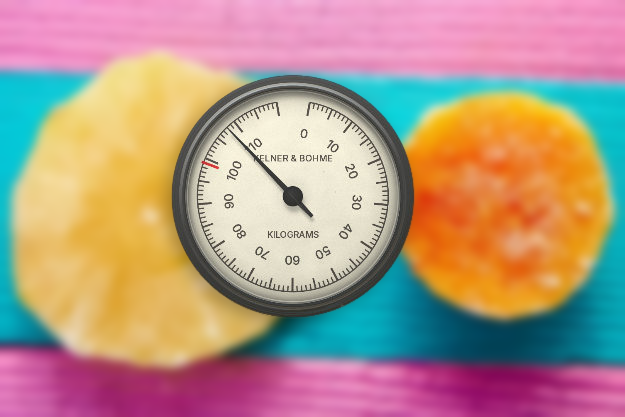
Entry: 108 kg
